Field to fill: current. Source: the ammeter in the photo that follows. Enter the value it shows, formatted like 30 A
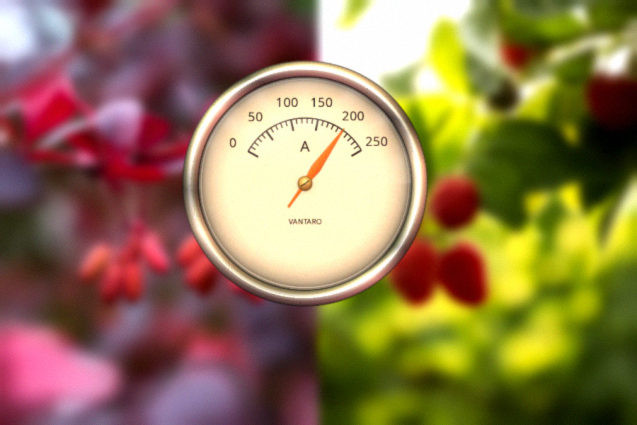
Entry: 200 A
